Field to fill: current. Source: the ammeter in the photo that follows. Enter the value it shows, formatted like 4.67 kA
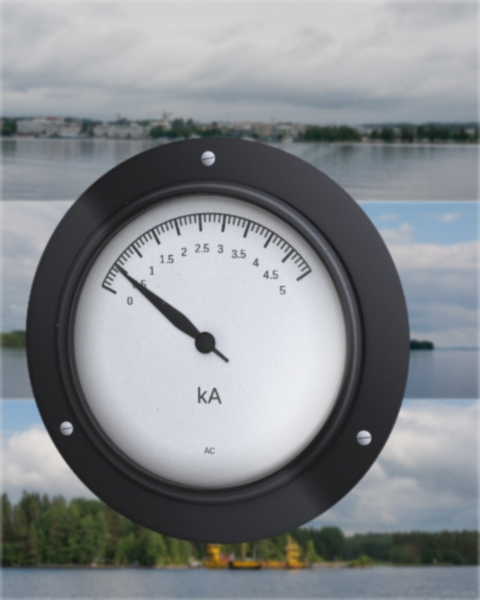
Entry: 0.5 kA
